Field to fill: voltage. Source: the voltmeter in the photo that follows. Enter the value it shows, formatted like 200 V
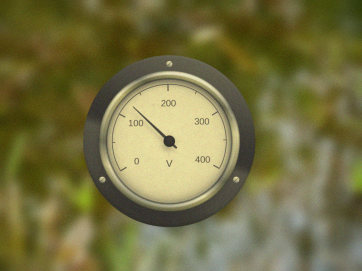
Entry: 125 V
